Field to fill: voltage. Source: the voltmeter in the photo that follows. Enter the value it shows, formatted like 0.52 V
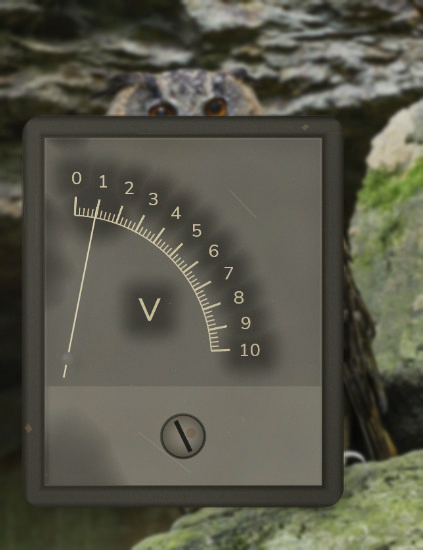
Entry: 1 V
